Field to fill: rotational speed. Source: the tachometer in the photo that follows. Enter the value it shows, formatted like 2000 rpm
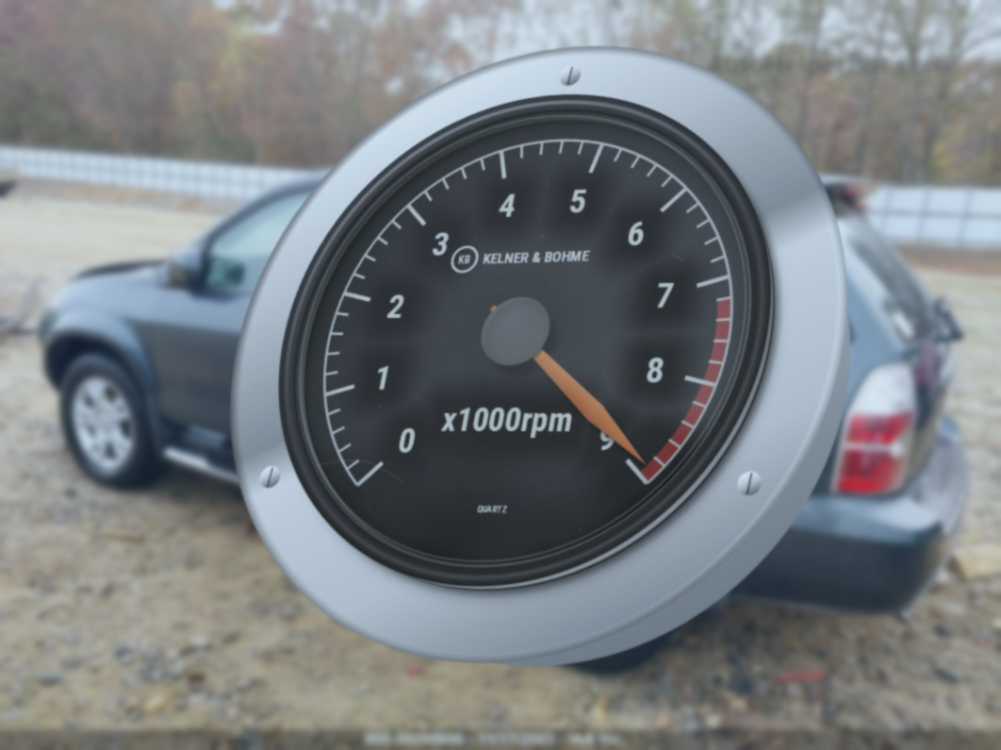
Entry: 8900 rpm
